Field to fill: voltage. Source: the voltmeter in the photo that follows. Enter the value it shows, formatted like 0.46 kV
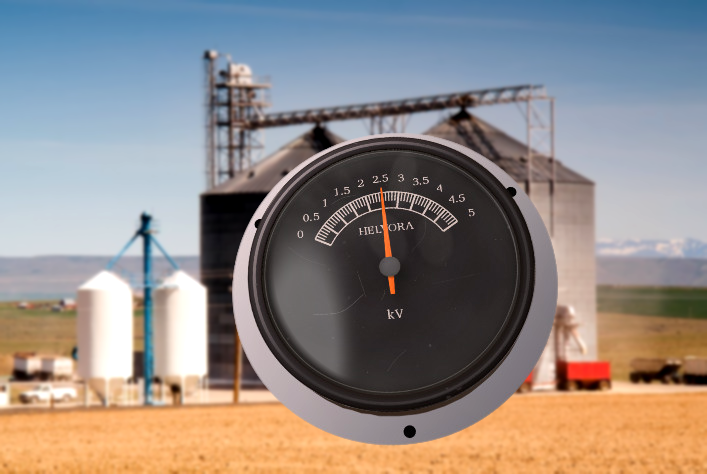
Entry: 2.5 kV
